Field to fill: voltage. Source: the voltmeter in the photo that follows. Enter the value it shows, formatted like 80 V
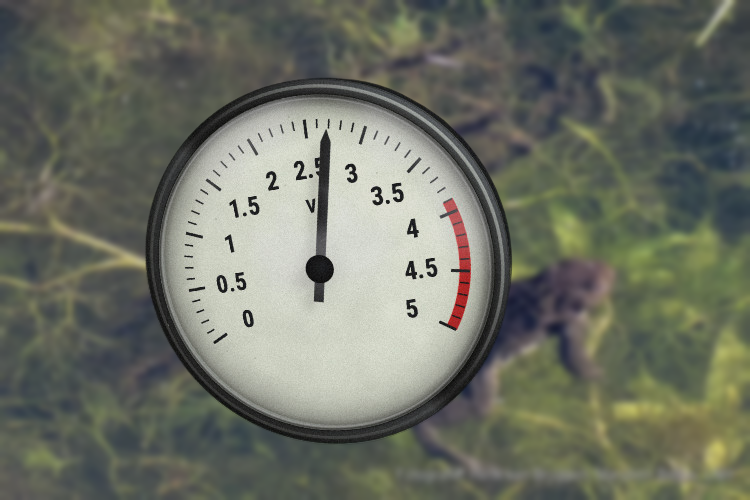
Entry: 2.7 V
